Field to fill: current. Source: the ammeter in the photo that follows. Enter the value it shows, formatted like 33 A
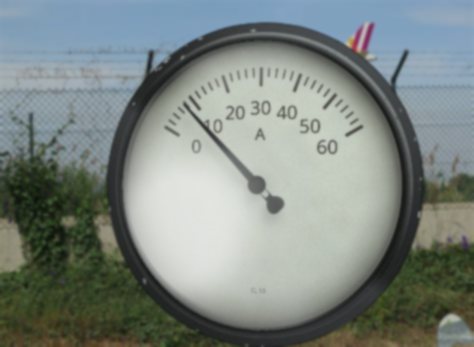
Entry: 8 A
